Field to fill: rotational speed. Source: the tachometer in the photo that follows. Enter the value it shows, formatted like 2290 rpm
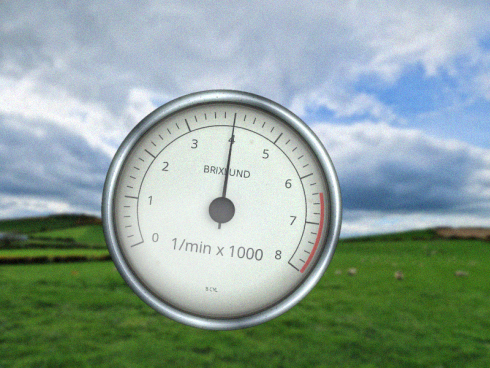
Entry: 4000 rpm
